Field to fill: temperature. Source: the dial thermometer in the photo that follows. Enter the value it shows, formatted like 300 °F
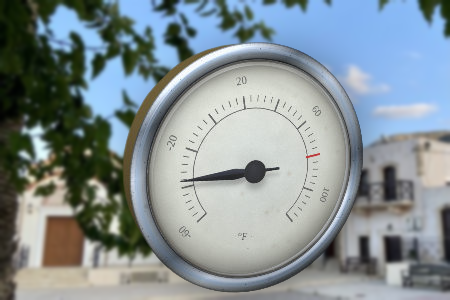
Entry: -36 °F
